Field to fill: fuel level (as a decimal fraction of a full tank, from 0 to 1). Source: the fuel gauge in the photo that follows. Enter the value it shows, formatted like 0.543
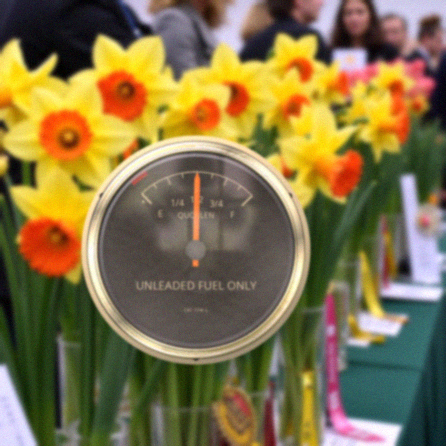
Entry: 0.5
